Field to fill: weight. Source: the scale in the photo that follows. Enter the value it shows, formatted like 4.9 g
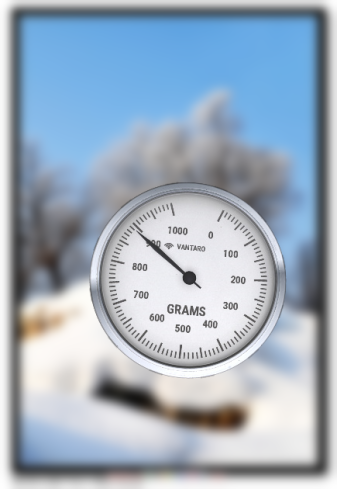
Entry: 890 g
